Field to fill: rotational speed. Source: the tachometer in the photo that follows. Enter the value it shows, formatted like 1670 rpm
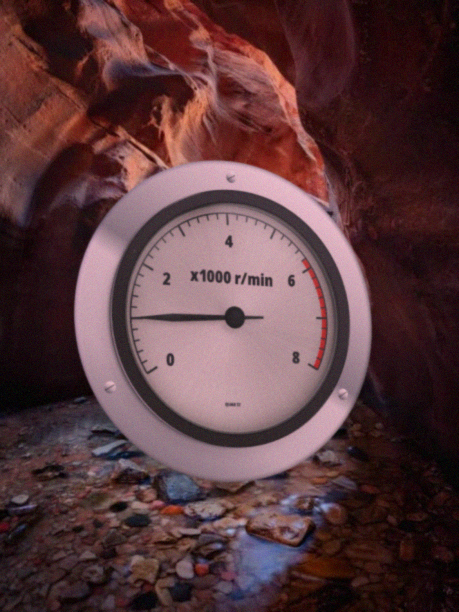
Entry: 1000 rpm
